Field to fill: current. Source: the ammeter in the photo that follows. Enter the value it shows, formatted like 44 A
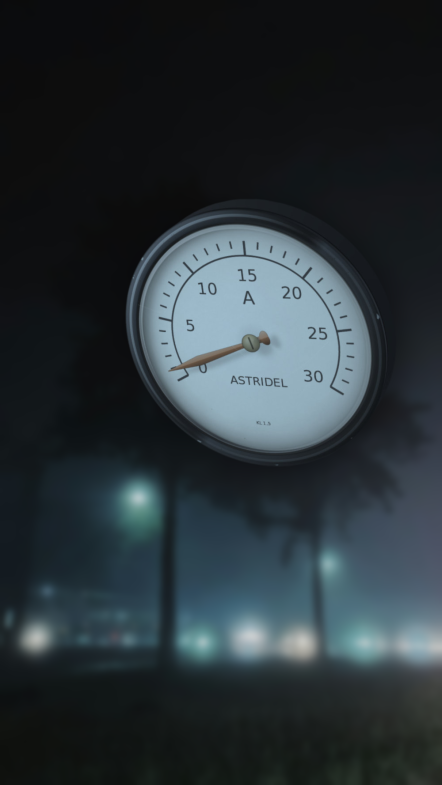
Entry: 1 A
